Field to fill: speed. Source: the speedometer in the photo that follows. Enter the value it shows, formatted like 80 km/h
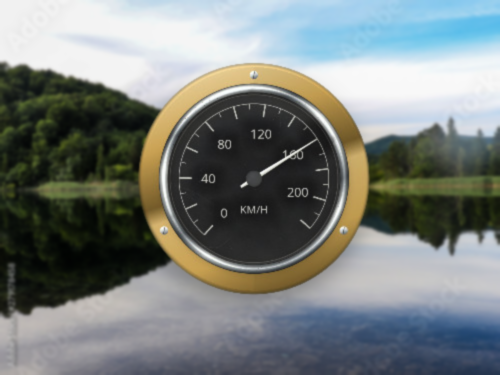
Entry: 160 km/h
